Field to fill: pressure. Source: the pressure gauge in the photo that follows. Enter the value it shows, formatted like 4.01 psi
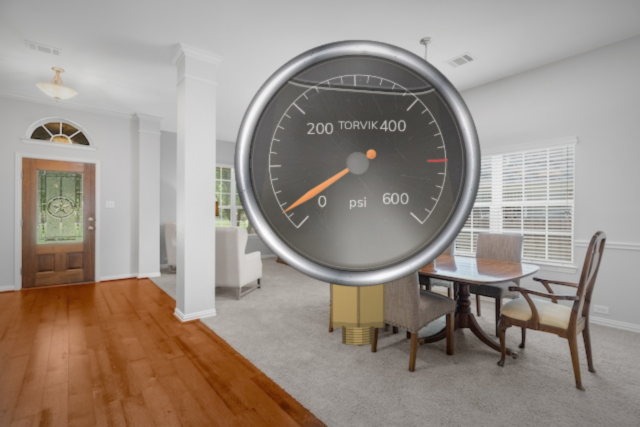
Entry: 30 psi
